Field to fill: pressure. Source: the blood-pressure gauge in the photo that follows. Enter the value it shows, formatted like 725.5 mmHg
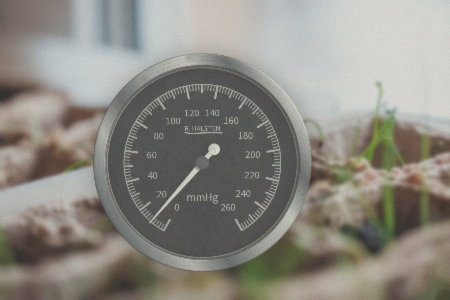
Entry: 10 mmHg
